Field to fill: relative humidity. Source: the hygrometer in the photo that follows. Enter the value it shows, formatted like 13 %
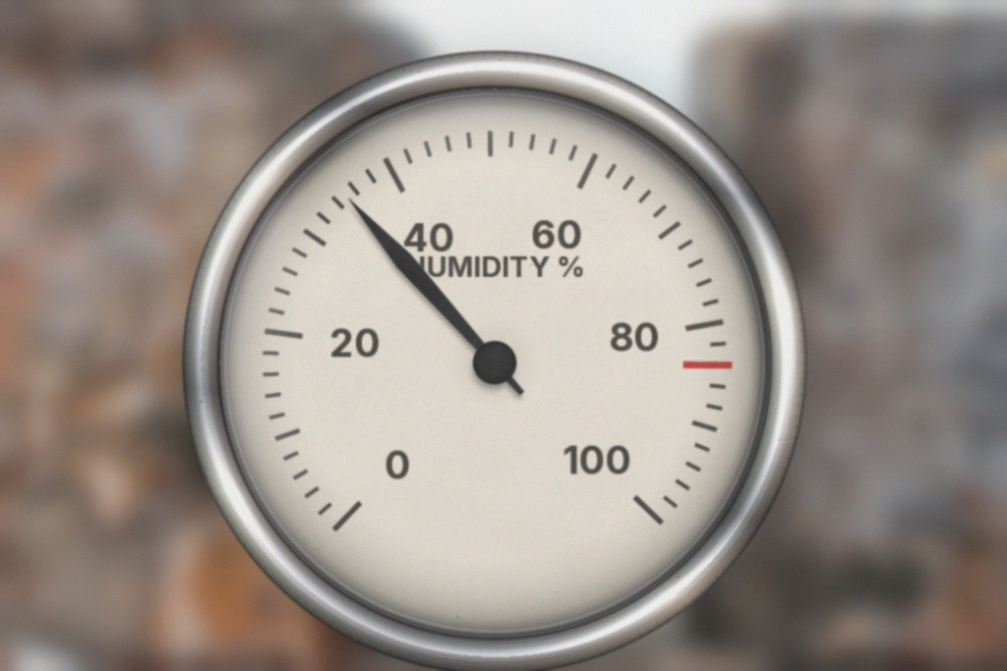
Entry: 35 %
